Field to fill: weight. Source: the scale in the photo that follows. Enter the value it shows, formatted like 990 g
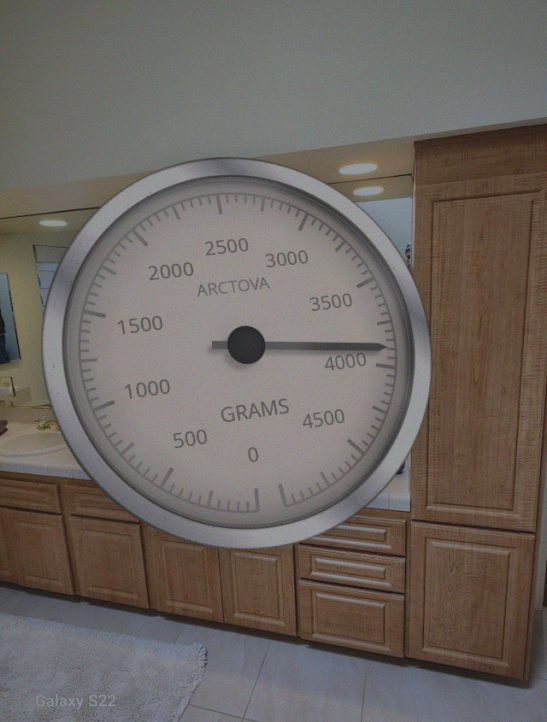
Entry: 3900 g
